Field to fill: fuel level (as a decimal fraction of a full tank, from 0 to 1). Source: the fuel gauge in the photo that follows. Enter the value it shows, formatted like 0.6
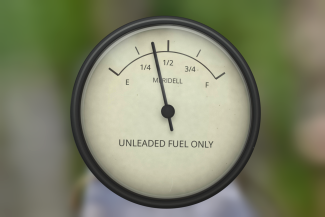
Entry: 0.375
